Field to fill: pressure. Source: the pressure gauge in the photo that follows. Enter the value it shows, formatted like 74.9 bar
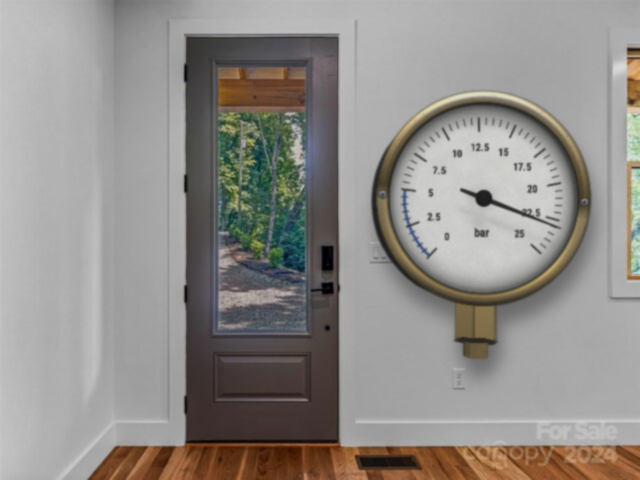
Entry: 23 bar
